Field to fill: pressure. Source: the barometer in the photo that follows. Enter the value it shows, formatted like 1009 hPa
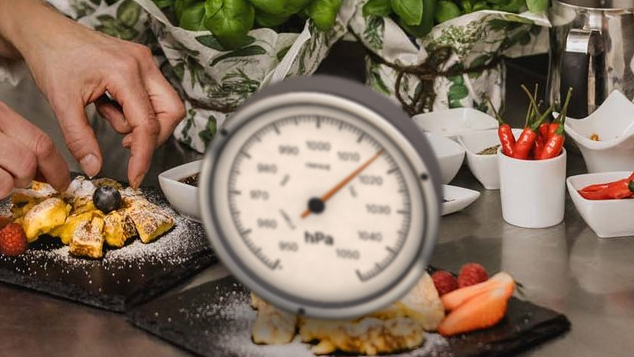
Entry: 1015 hPa
